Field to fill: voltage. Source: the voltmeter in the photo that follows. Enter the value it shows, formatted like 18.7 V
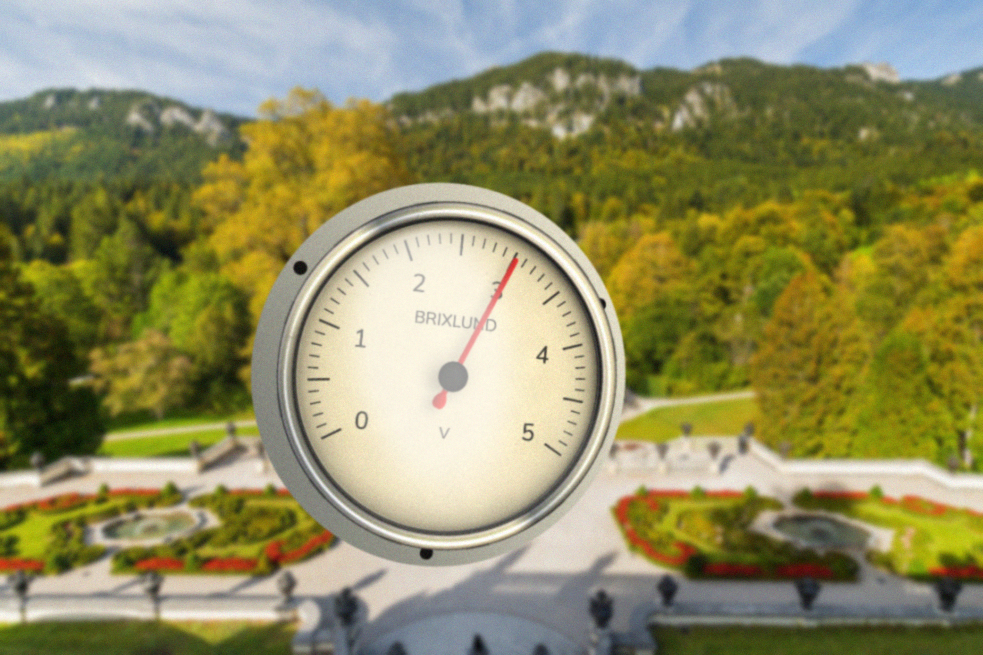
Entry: 3 V
